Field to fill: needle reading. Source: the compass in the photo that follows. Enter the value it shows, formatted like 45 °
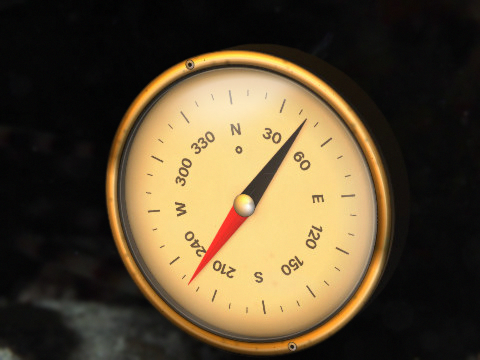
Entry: 225 °
